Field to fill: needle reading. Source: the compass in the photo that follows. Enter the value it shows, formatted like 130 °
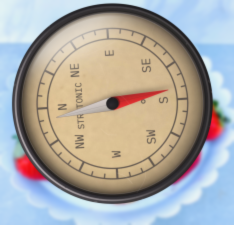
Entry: 170 °
